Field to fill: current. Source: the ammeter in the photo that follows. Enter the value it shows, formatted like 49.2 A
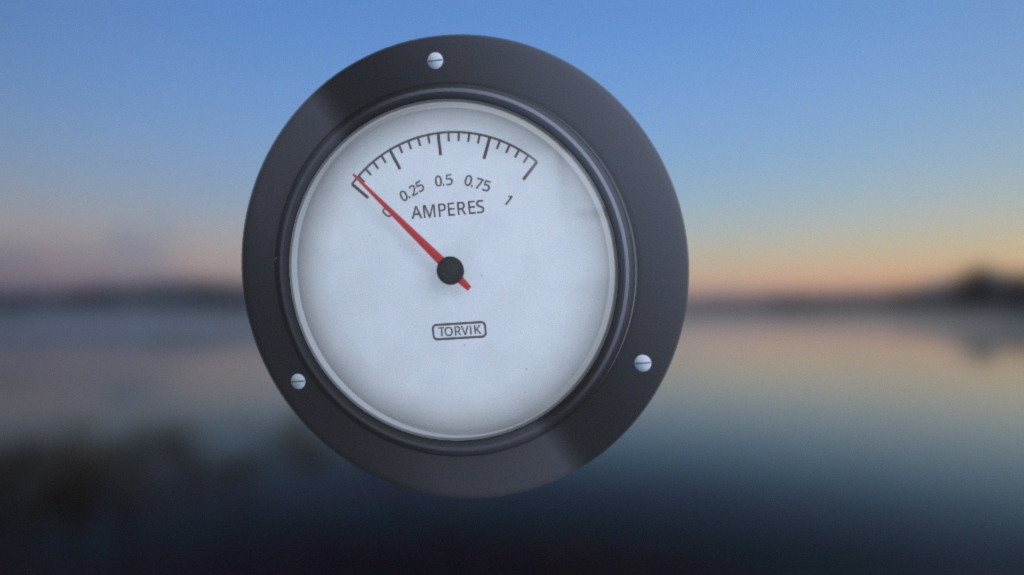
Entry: 0.05 A
